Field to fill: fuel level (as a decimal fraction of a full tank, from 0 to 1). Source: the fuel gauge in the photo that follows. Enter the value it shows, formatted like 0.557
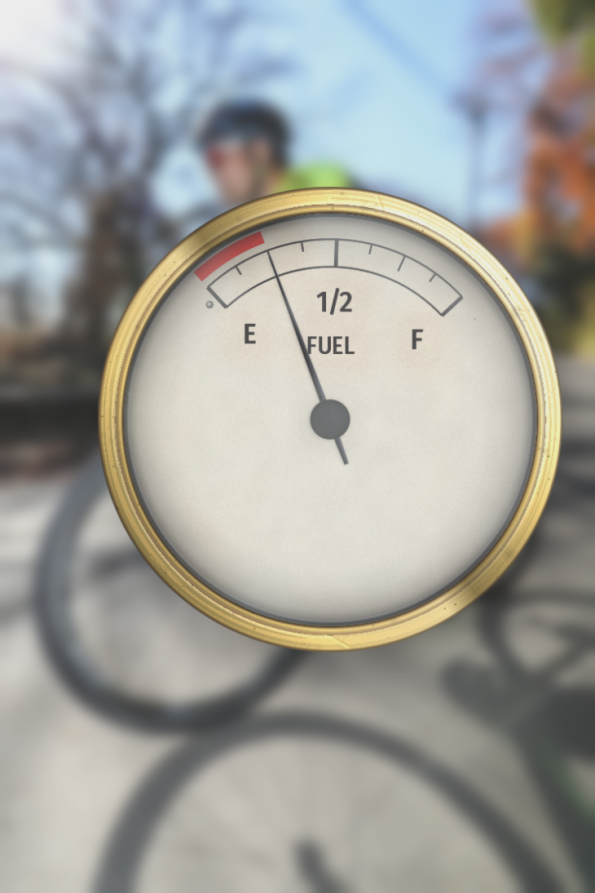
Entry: 0.25
